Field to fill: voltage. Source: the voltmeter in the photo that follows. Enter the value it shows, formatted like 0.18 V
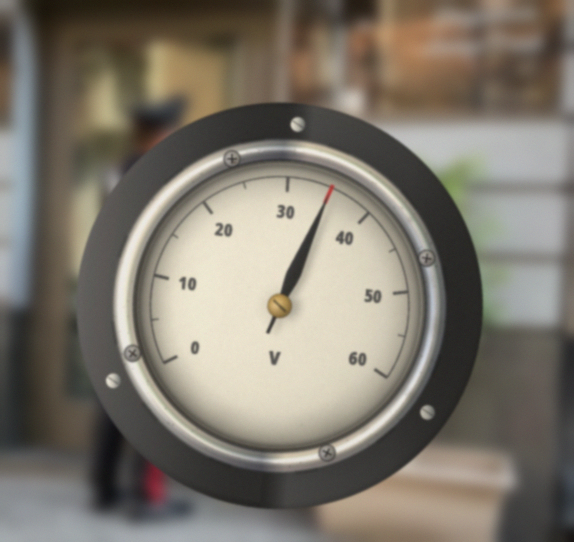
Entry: 35 V
